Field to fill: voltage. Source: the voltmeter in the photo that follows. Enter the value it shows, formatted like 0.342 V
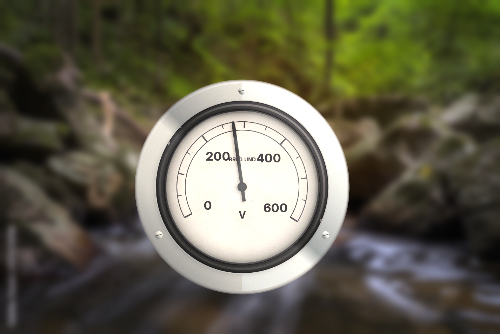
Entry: 275 V
